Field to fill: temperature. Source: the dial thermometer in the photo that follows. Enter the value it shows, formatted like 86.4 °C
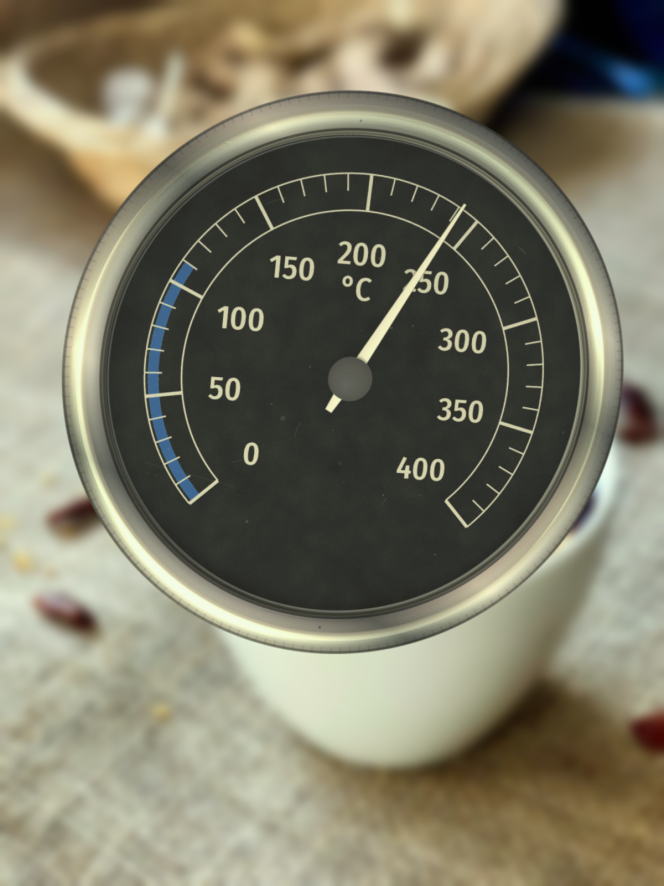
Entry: 240 °C
